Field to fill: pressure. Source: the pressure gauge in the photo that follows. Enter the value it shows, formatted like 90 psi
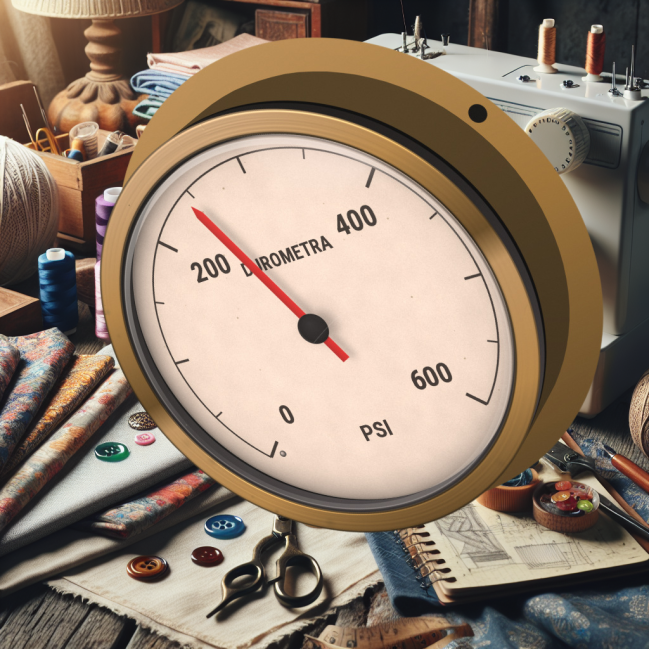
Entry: 250 psi
